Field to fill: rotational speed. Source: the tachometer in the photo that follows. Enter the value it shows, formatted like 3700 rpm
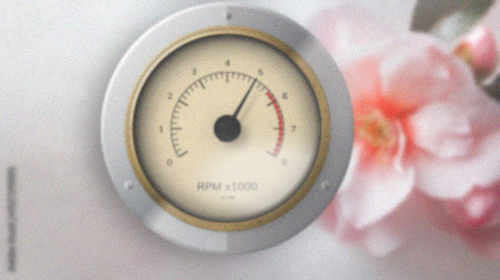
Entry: 5000 rpm
